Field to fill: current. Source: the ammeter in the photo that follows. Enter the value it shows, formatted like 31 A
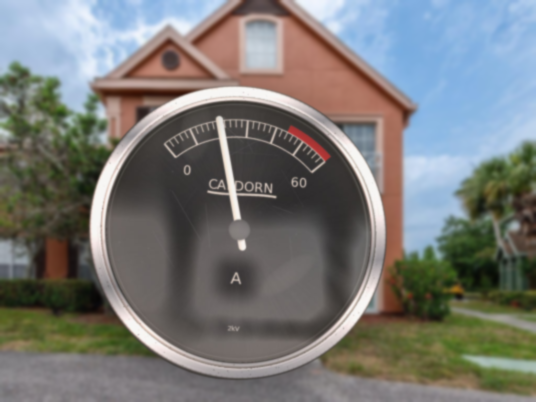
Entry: 20 A
